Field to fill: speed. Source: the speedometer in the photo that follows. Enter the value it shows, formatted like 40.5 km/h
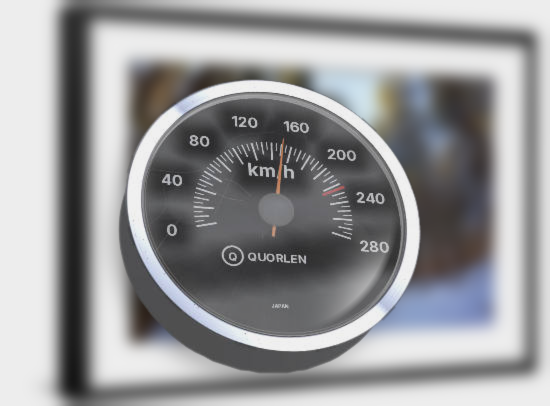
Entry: 150 km/h
